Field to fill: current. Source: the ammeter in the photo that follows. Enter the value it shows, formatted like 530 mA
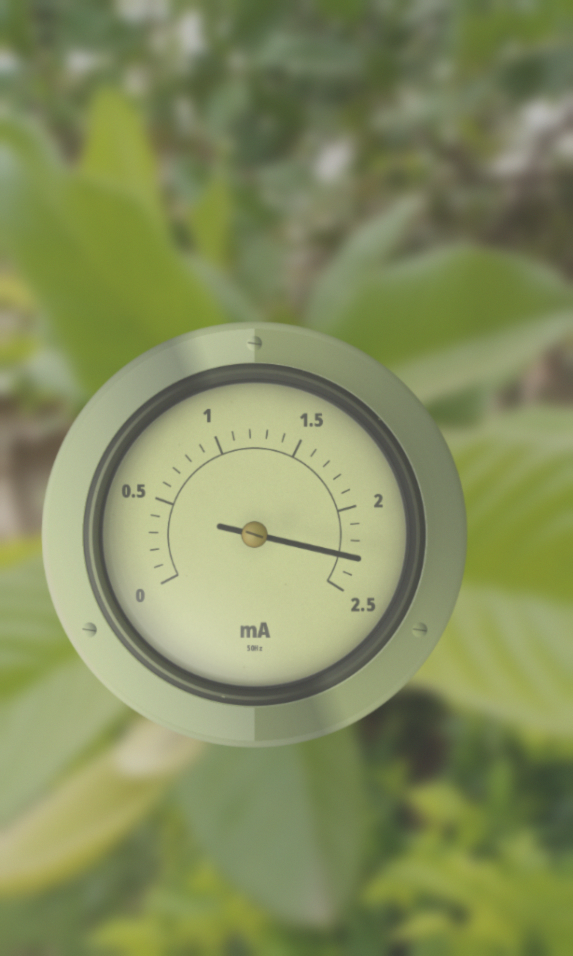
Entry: 2.3 mA
